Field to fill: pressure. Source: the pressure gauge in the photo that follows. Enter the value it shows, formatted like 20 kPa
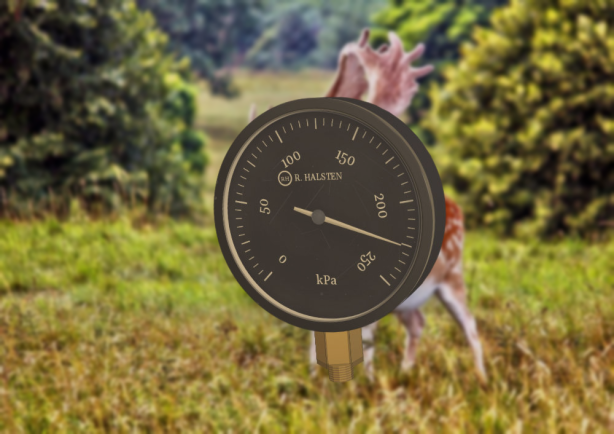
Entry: 225 kPa
